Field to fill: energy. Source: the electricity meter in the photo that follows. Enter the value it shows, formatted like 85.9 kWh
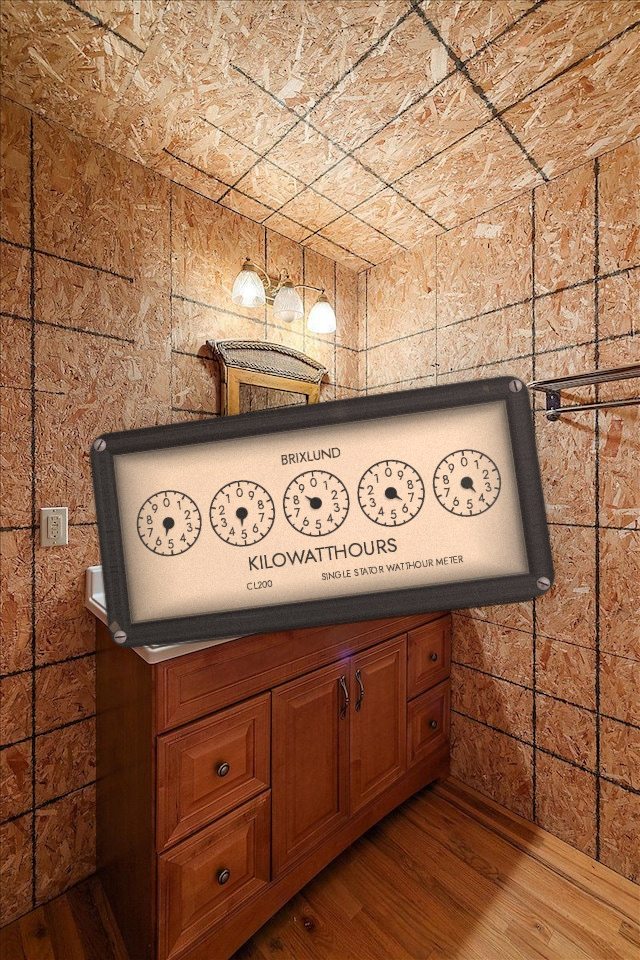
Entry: 54864 kWh
